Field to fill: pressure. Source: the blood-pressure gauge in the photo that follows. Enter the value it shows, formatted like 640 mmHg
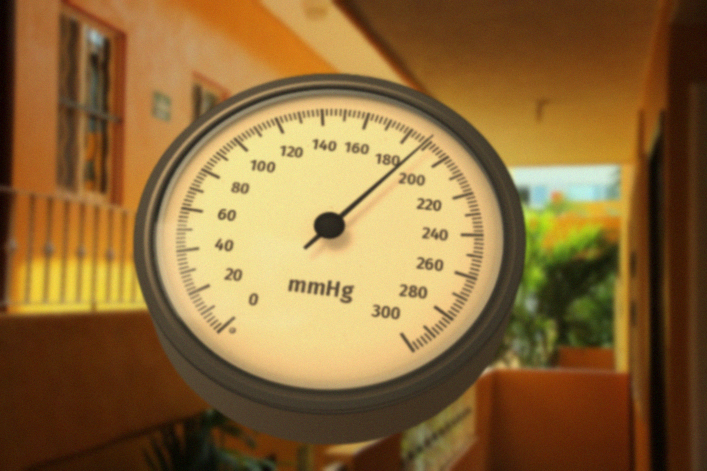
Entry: 190 mmHg
